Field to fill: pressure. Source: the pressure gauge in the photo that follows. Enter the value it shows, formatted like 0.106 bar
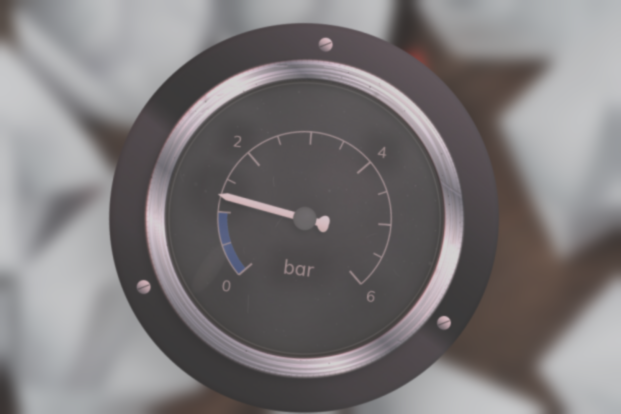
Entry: 1.25 bar
